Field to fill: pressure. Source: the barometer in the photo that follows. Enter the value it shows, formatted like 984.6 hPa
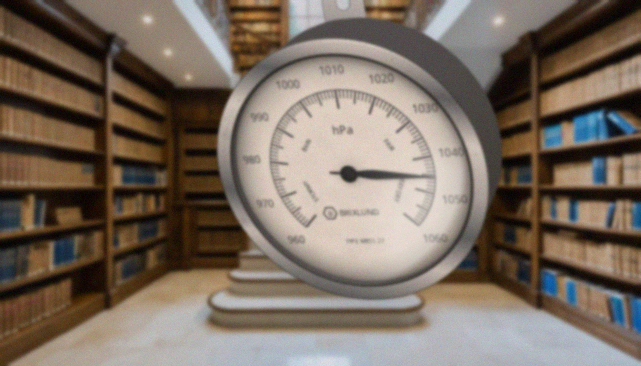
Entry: 1045 hPa
